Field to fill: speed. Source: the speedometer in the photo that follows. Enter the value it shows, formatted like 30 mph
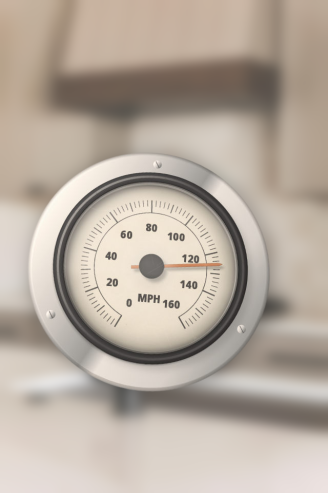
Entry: 126 mph
